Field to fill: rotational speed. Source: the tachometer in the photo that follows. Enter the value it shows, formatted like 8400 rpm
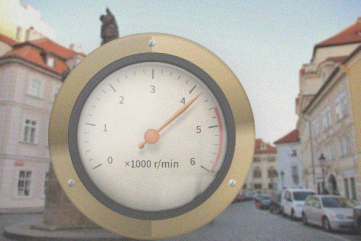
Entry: 4200 rpm
